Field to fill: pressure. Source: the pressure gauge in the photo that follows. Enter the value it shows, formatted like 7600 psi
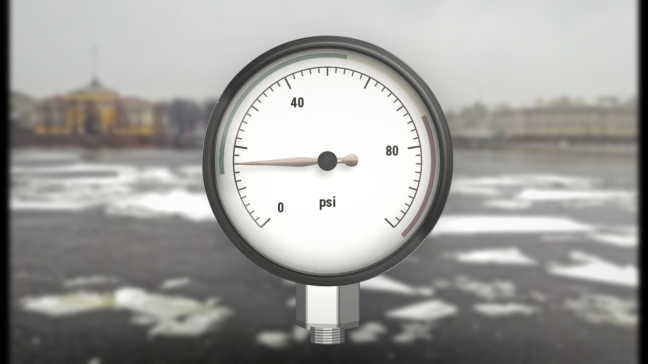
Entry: 16 psi
